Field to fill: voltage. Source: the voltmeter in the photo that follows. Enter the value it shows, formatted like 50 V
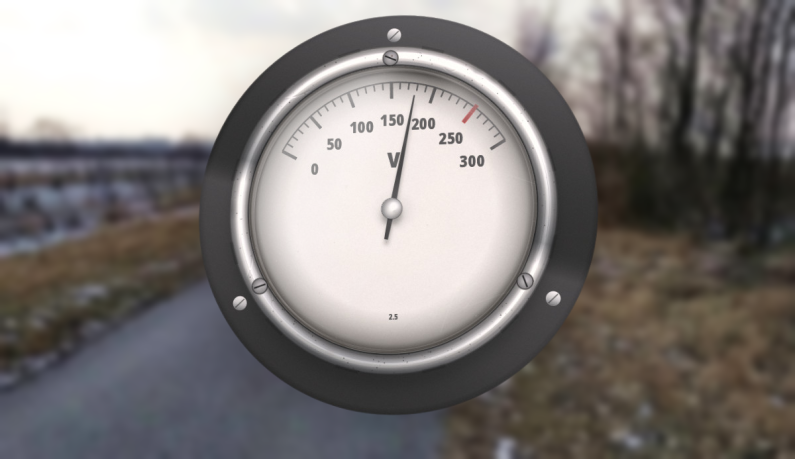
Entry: 180 V
